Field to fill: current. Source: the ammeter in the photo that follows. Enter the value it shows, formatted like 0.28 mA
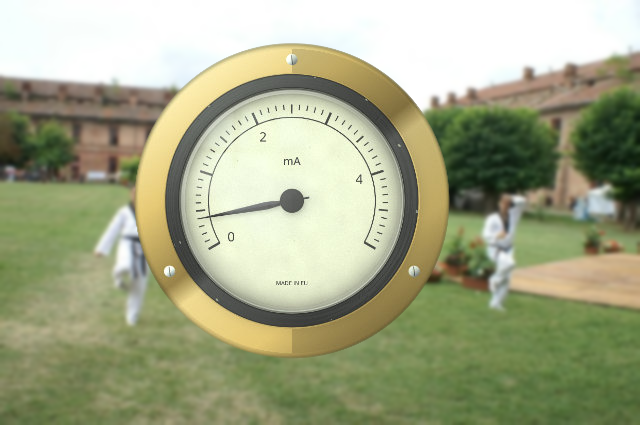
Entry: 0.4 mA
